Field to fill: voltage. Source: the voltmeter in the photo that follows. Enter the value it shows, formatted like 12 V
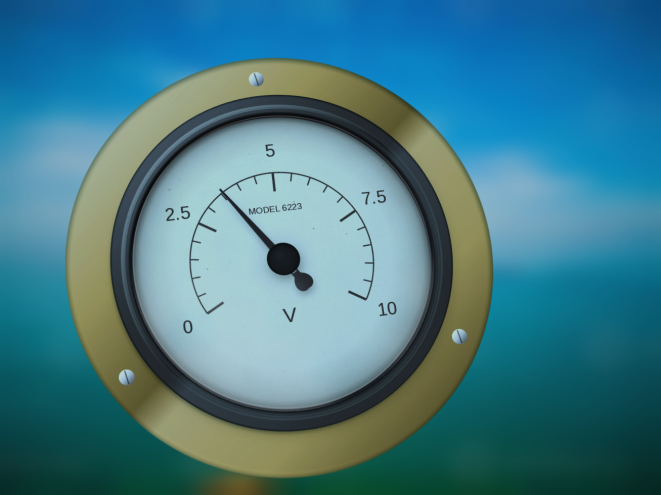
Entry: 3.5 V
